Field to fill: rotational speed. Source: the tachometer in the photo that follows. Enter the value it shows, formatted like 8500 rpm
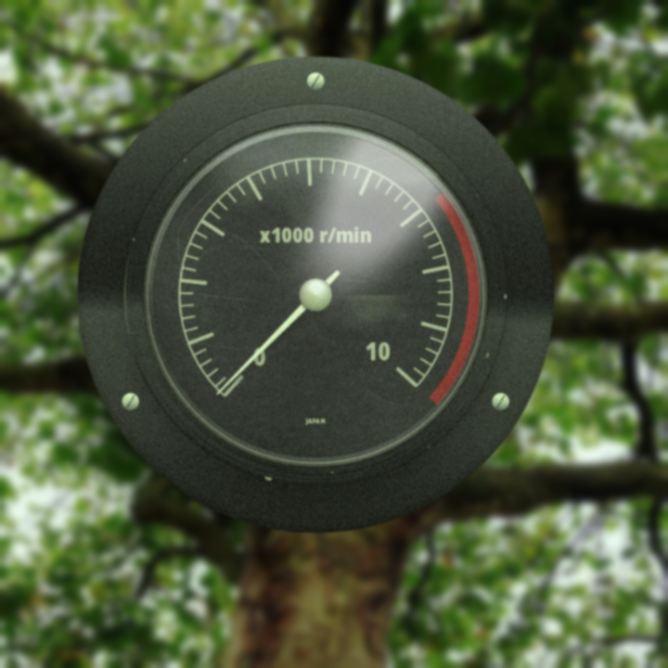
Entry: 100 rpm
